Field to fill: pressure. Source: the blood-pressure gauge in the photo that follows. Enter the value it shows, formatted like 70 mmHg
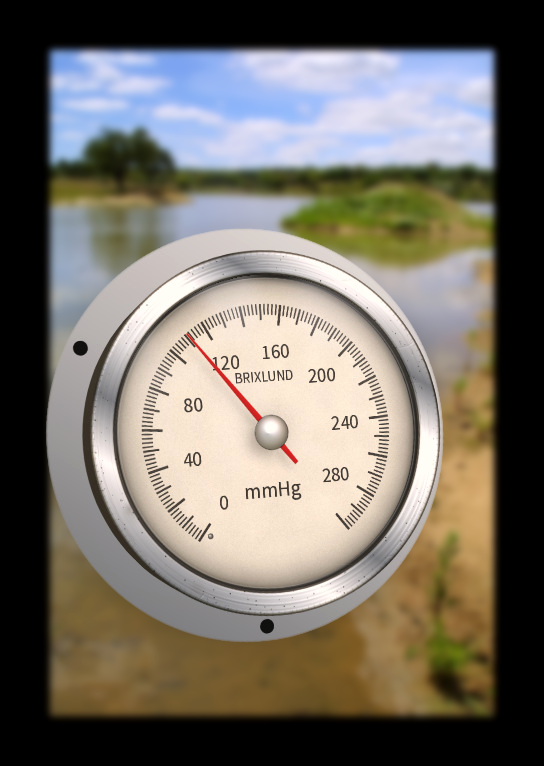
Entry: 110 mmHg
